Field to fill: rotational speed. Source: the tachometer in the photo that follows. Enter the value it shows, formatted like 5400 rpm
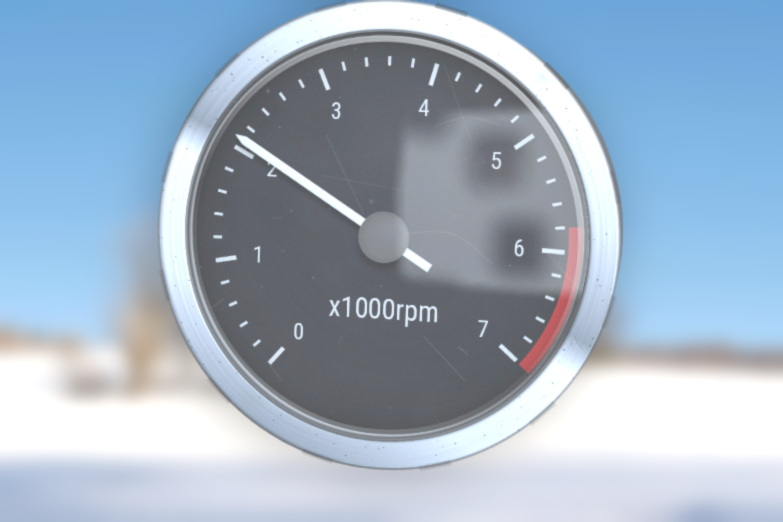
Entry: 2100 rpm
